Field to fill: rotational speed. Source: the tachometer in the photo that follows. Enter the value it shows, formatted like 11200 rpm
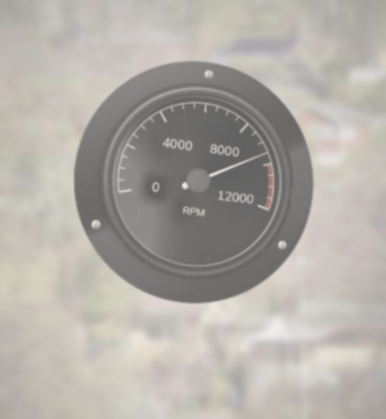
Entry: 9500 rpm
